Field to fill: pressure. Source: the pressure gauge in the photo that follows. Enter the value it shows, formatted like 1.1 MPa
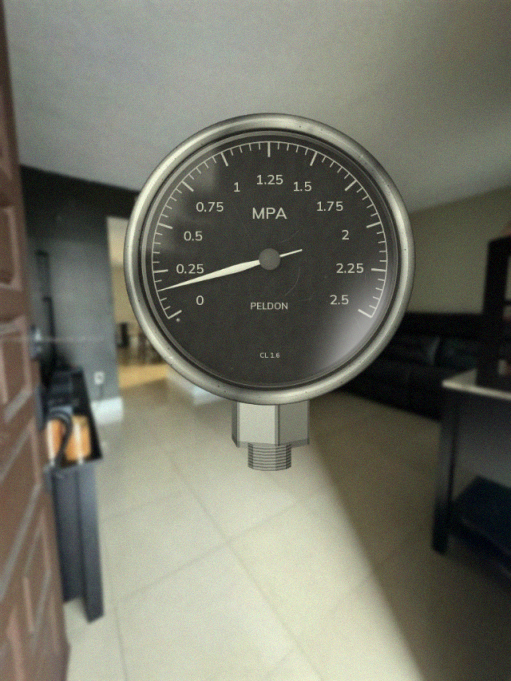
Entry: 0.15 MPa
